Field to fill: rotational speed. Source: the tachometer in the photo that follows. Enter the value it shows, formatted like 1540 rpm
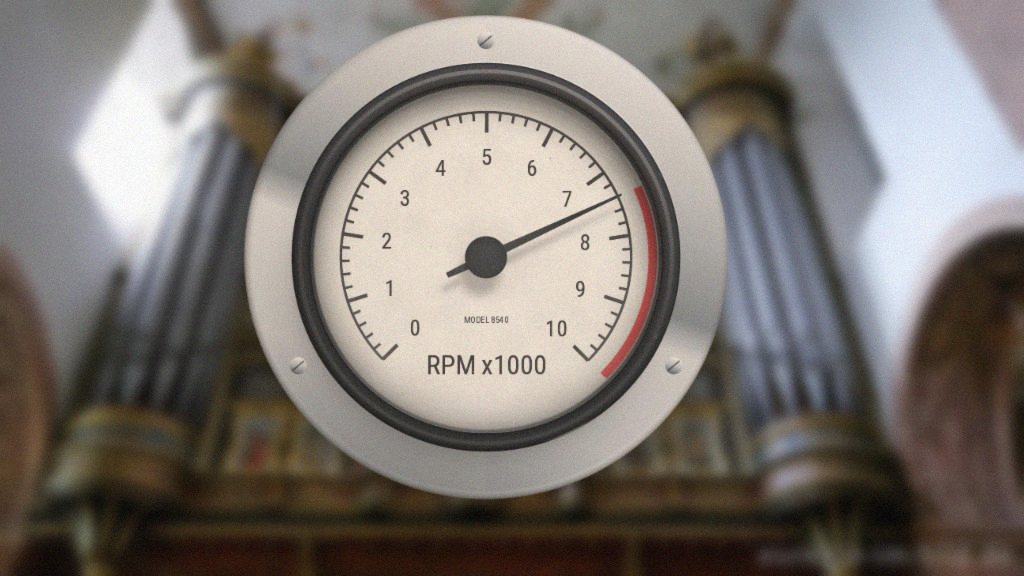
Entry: 7400 rpm
